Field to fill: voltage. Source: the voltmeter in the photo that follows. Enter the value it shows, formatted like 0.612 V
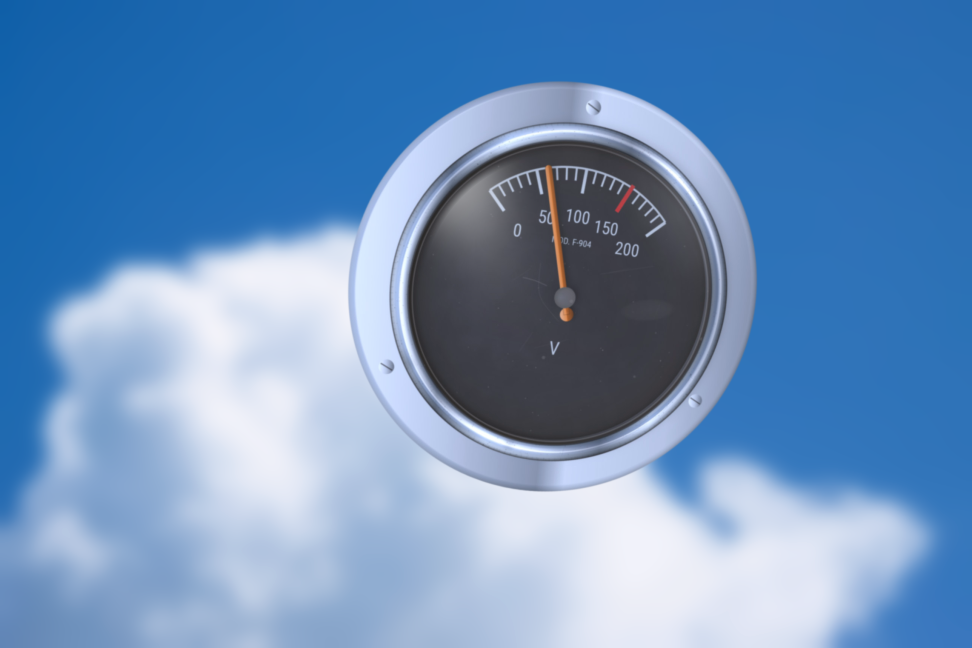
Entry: 60 V
